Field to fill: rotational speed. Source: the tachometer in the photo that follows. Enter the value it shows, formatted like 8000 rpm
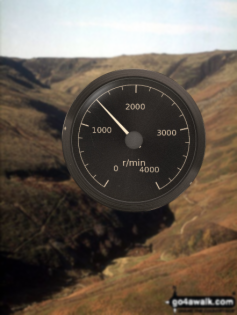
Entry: 1400 rpm
